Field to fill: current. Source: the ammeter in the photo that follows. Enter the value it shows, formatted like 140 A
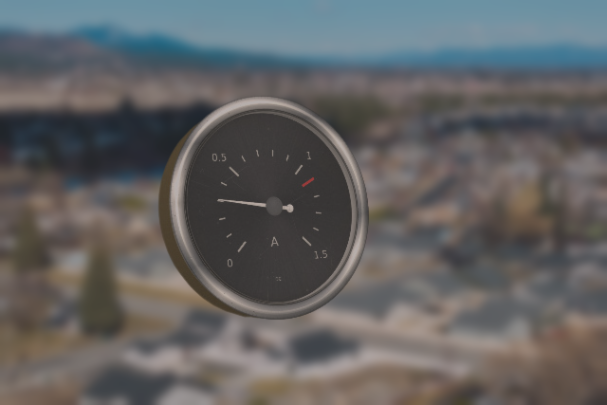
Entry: 0.3 A
